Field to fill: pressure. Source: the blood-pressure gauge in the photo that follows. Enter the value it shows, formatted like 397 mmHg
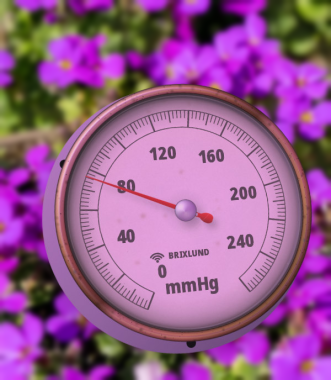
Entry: 76 mmHg
